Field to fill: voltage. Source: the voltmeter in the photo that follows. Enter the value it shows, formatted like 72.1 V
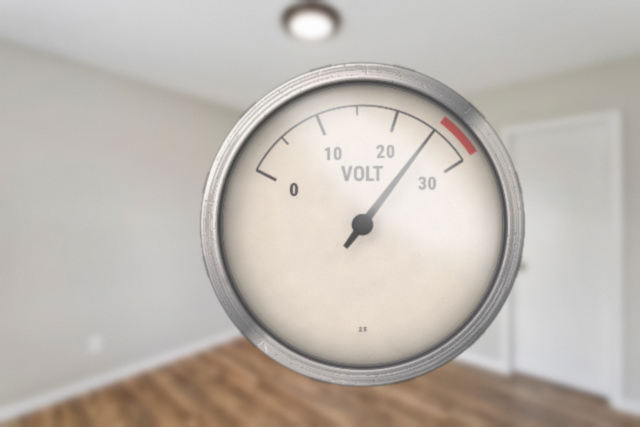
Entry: 25 V
